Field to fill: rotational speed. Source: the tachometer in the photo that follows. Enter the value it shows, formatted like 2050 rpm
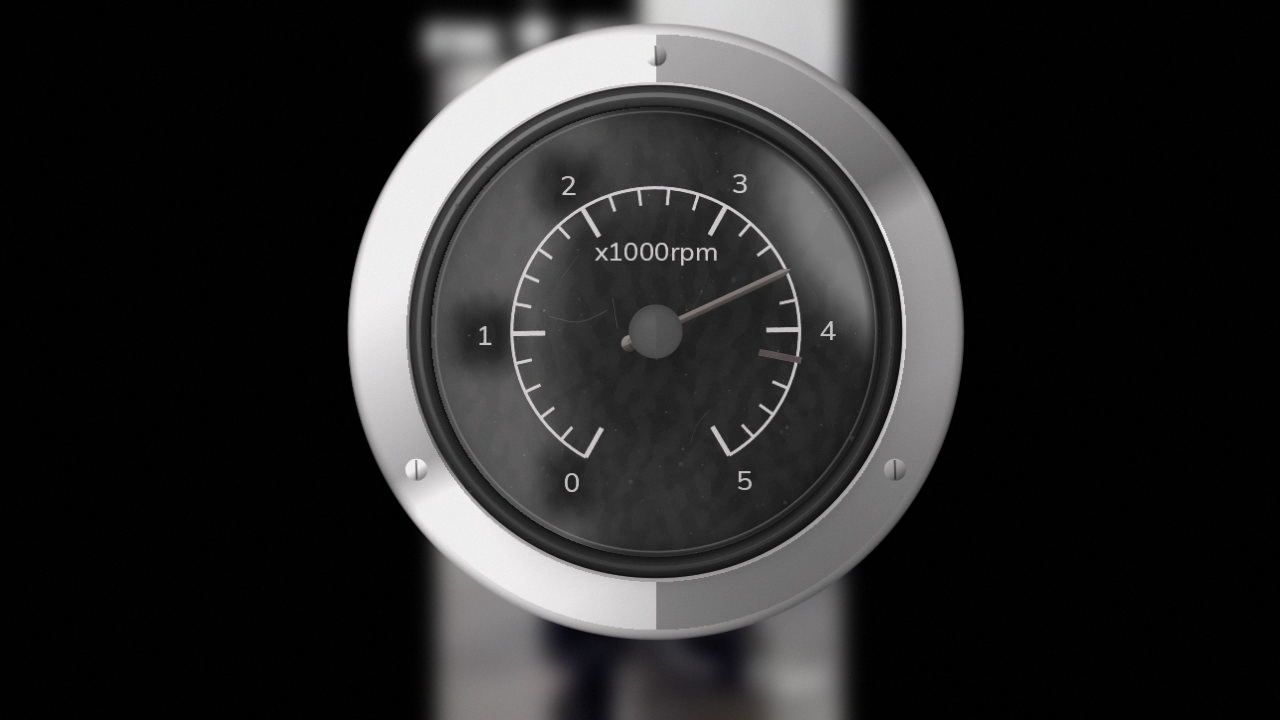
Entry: 3600 rpm
